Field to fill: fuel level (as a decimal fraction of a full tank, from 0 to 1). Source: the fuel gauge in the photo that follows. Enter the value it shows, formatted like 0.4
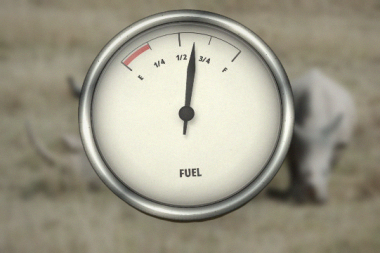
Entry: 0.625
